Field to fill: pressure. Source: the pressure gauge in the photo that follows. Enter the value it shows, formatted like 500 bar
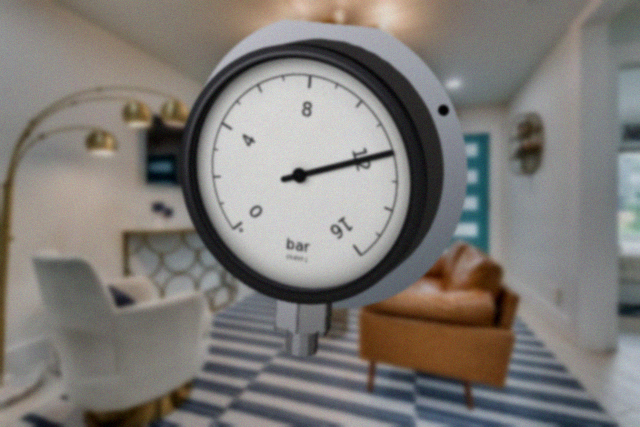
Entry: 12 bar
